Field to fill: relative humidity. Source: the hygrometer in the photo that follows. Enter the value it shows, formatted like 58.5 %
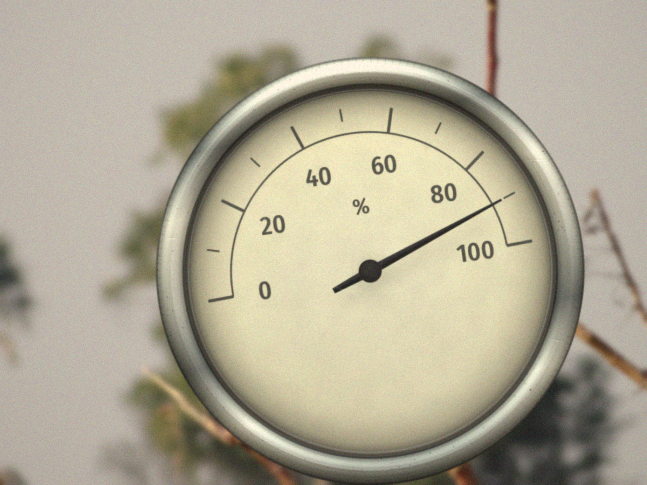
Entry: 90 %
